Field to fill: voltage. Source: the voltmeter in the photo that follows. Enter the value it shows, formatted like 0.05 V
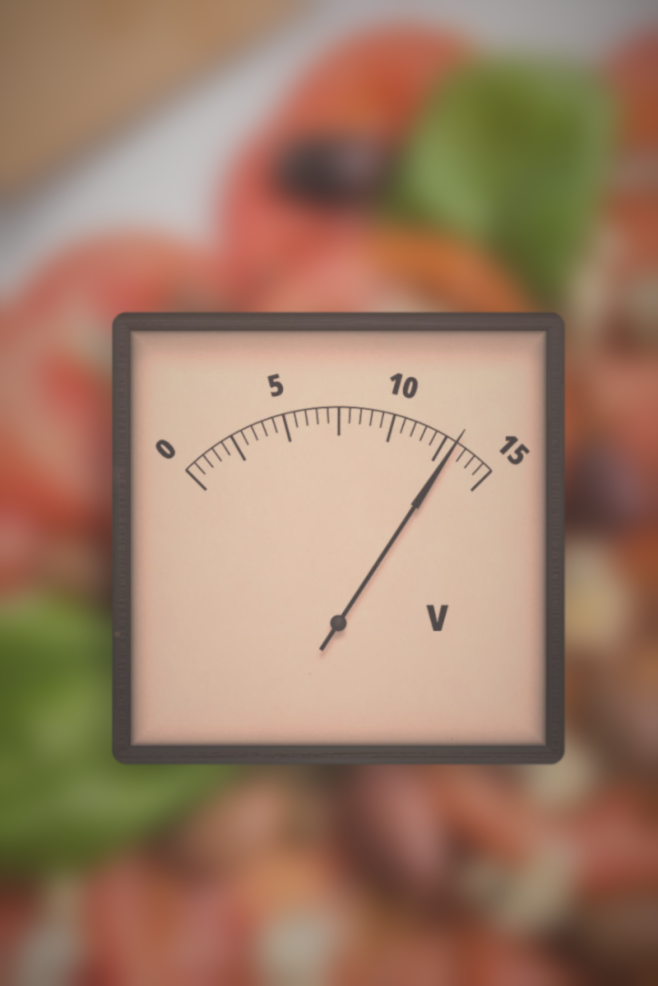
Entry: 13 V
